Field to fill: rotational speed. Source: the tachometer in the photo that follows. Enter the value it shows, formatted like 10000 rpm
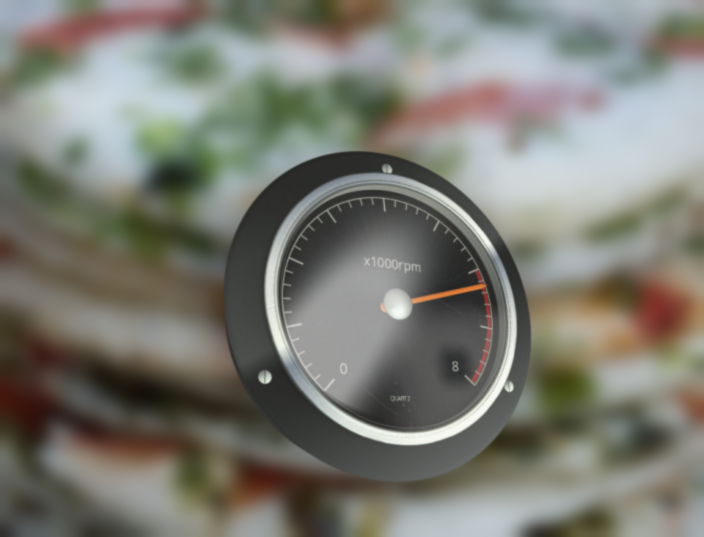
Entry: 6300 rpm
